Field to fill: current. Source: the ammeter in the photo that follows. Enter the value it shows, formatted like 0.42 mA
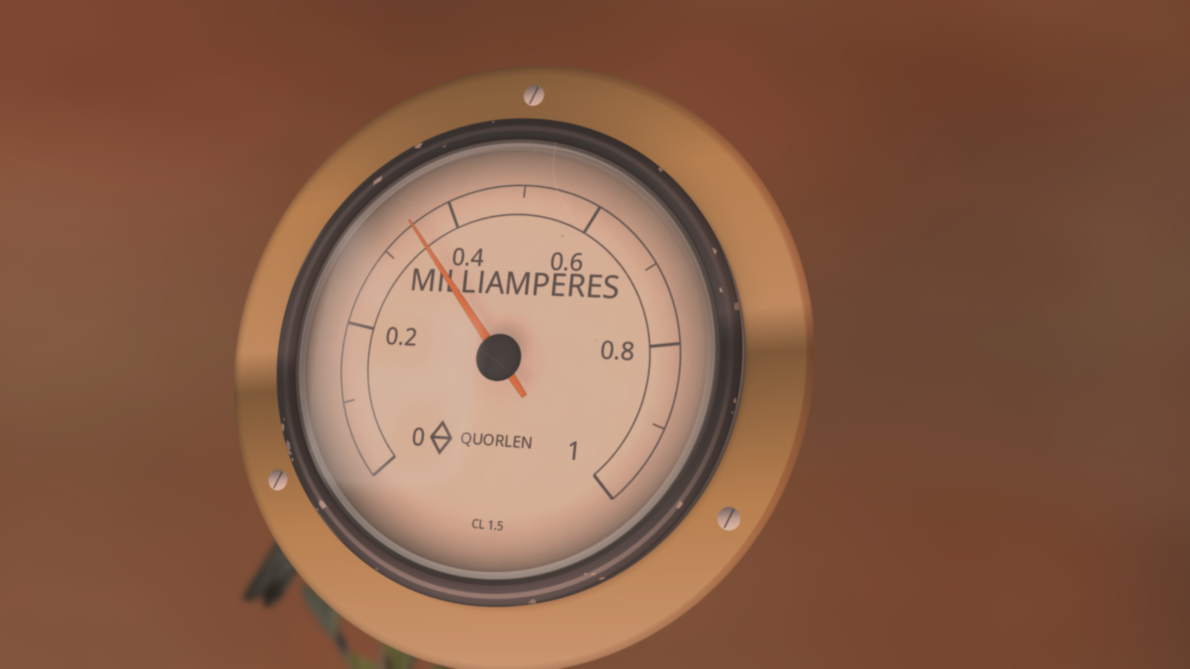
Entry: 0.35 mA
